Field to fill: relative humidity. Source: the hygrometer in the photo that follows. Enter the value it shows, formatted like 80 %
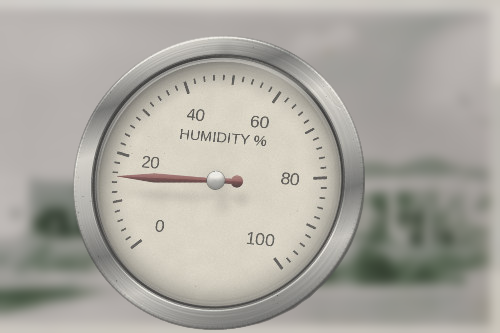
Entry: 15 %
